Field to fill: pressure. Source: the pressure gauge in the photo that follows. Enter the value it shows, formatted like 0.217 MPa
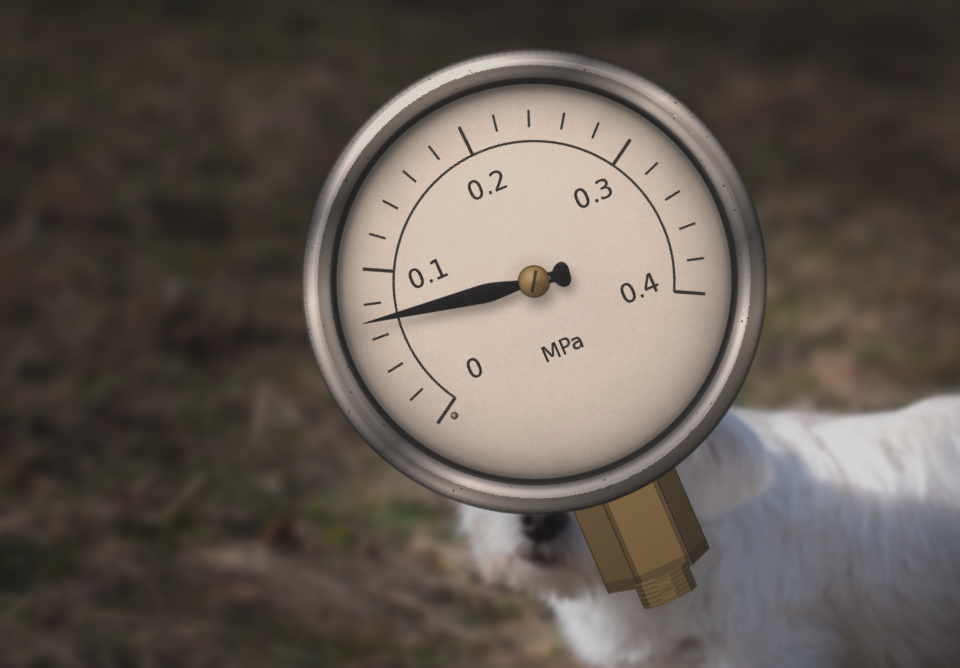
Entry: 0.07 MPa
